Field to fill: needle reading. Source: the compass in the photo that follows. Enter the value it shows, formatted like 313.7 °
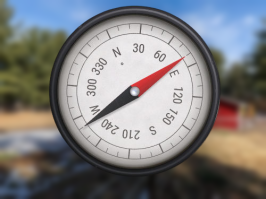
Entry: 80 °
